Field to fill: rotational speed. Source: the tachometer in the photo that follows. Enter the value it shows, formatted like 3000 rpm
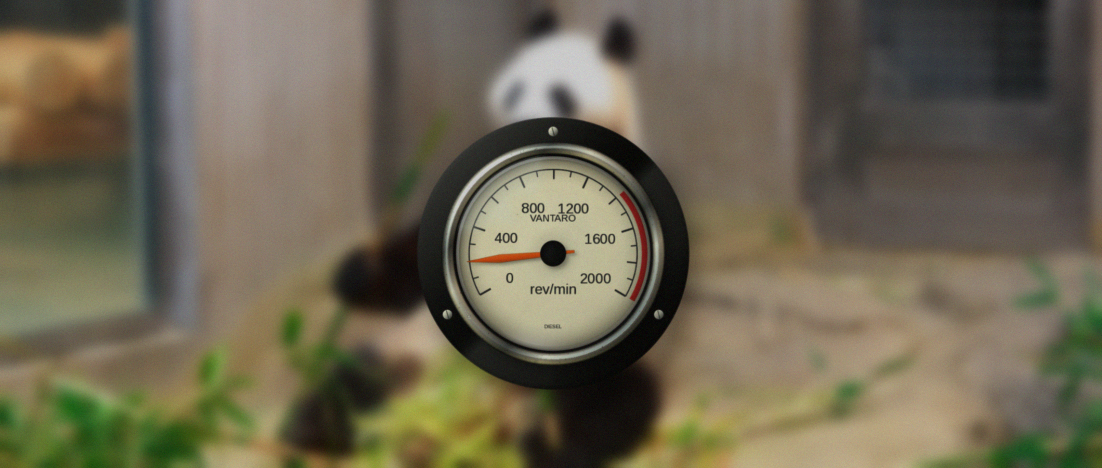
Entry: 200 rpm
